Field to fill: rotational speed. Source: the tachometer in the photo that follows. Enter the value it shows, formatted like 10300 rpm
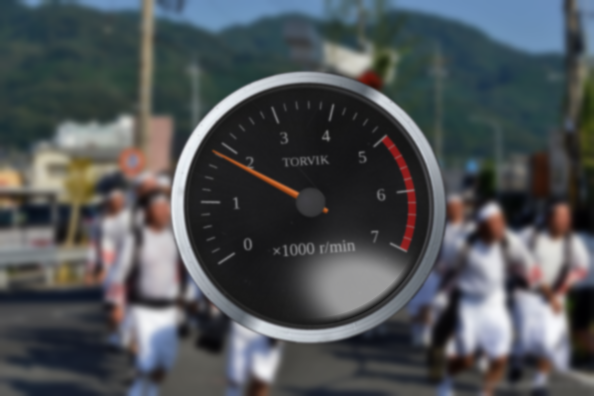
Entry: 1800 rpm
